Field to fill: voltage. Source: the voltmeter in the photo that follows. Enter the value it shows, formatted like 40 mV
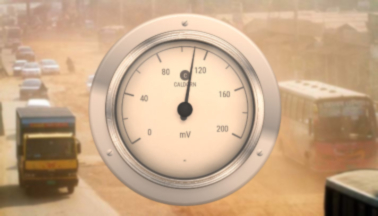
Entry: 110 mV
